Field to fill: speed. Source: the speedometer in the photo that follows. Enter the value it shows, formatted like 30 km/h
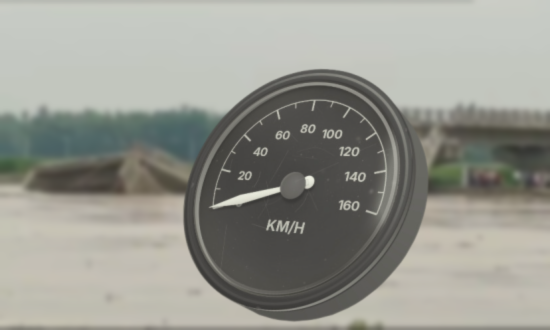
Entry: 0 km/h
